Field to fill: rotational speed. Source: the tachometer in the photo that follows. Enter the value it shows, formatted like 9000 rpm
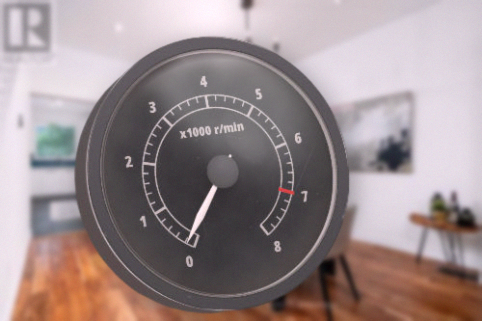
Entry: 200 rpm
